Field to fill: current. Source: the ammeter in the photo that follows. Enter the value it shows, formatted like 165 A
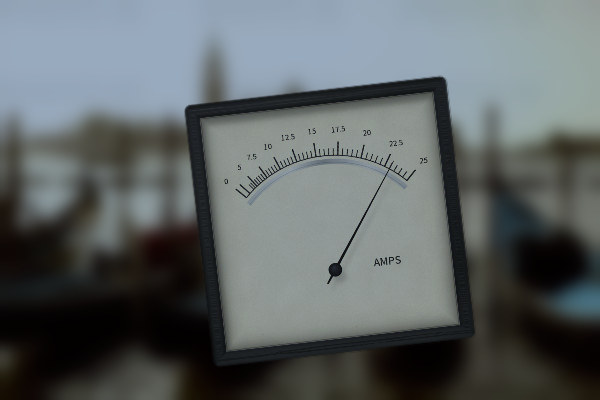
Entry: 23 A
